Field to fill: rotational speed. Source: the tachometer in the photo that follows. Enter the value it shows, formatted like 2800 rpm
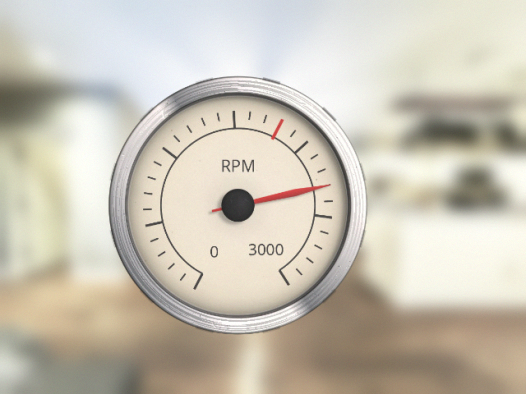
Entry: 2300 rpm
